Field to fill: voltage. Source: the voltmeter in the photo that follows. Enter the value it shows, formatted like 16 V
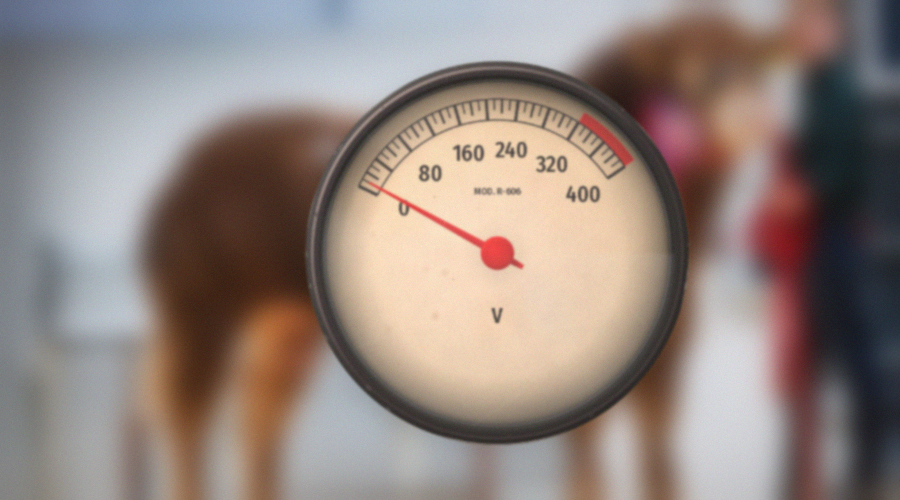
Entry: 10 V
